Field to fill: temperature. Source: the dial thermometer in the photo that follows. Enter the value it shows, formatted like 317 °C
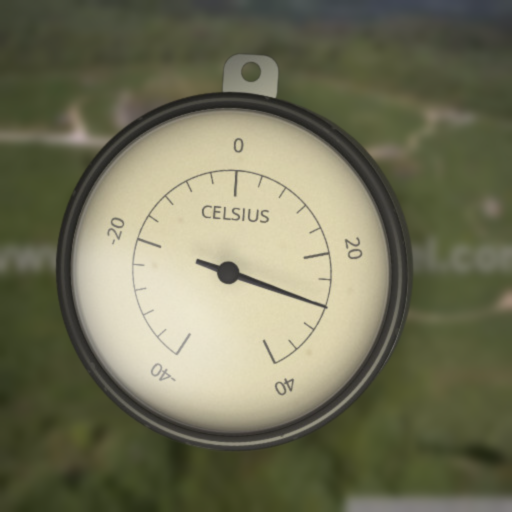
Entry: 28 °C
